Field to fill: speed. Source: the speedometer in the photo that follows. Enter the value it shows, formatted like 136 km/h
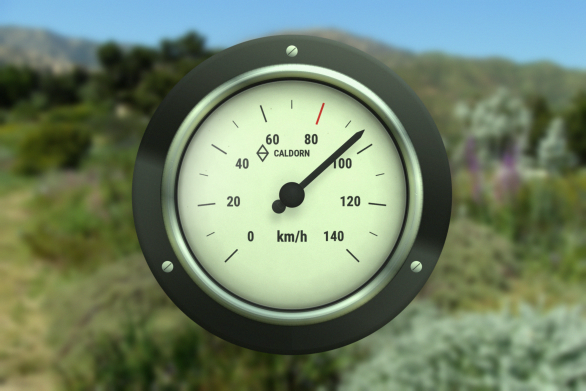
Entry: 95 km/h
